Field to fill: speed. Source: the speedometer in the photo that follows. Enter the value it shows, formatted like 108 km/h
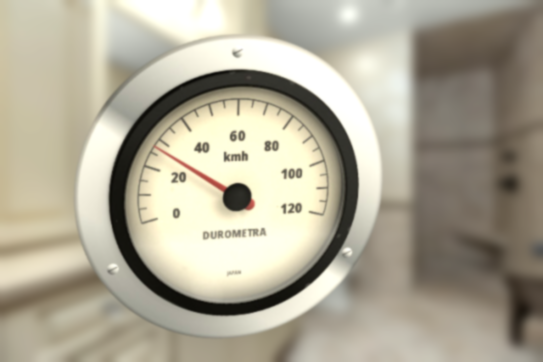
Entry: 27.5 km/h
